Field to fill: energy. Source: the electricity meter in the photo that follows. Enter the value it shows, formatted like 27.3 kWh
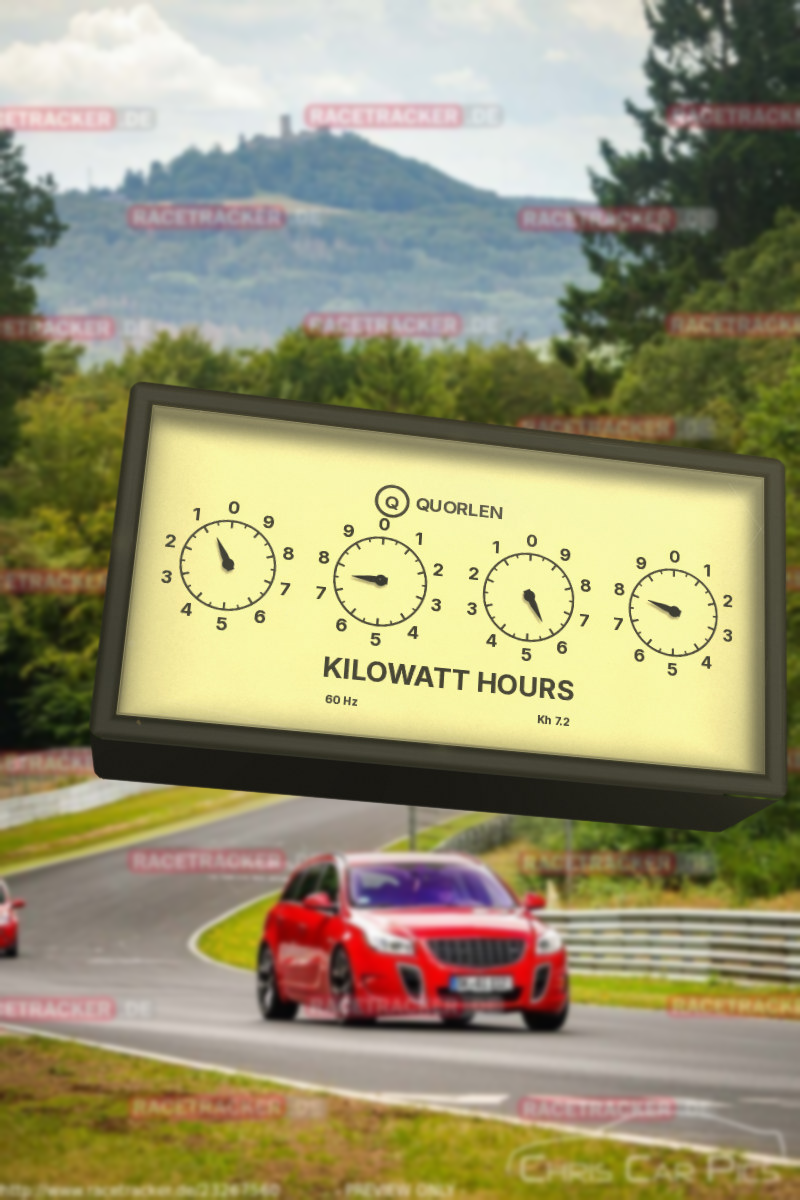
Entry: 758 kWh
